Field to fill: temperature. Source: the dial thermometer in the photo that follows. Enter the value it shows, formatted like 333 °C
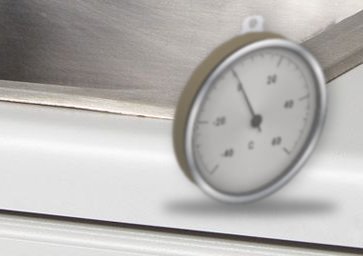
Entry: 0 °C
